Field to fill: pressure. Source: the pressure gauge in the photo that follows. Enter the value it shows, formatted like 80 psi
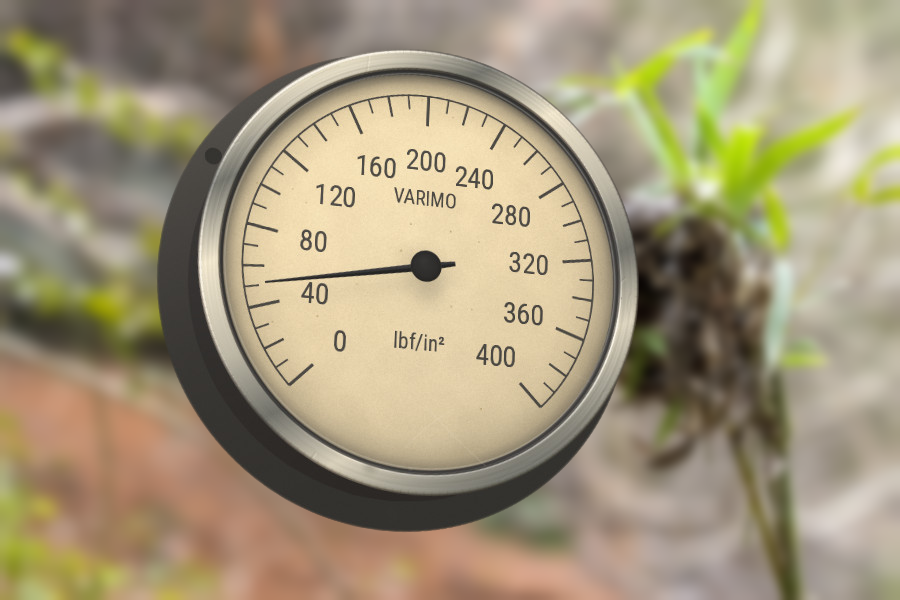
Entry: 50 psi
